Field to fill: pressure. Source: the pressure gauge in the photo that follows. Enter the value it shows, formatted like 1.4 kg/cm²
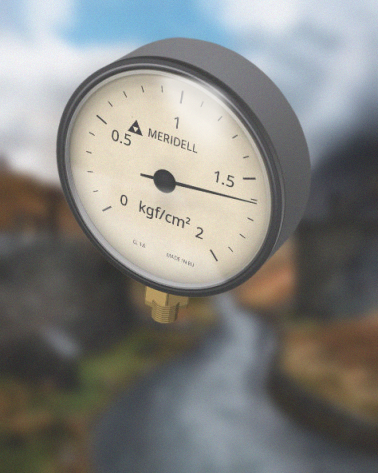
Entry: 1.6 kg/cm²
